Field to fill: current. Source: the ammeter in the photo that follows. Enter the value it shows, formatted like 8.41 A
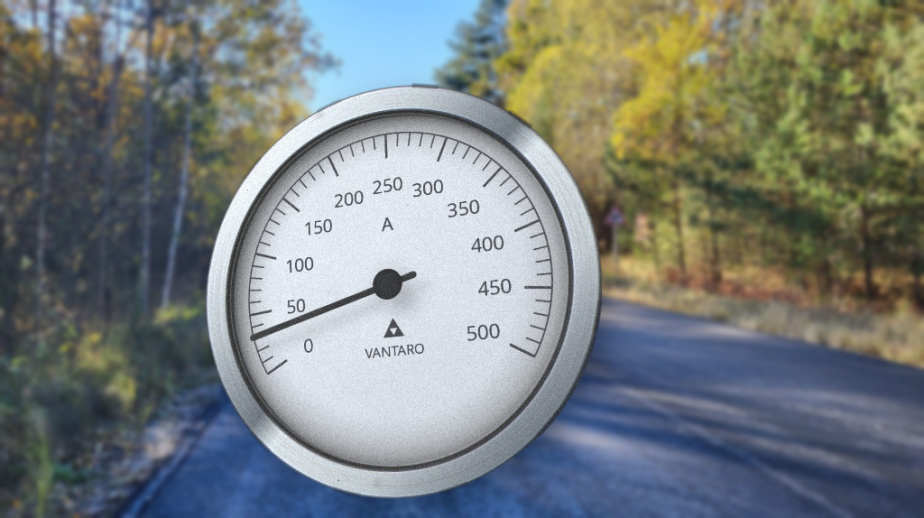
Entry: 30 A
